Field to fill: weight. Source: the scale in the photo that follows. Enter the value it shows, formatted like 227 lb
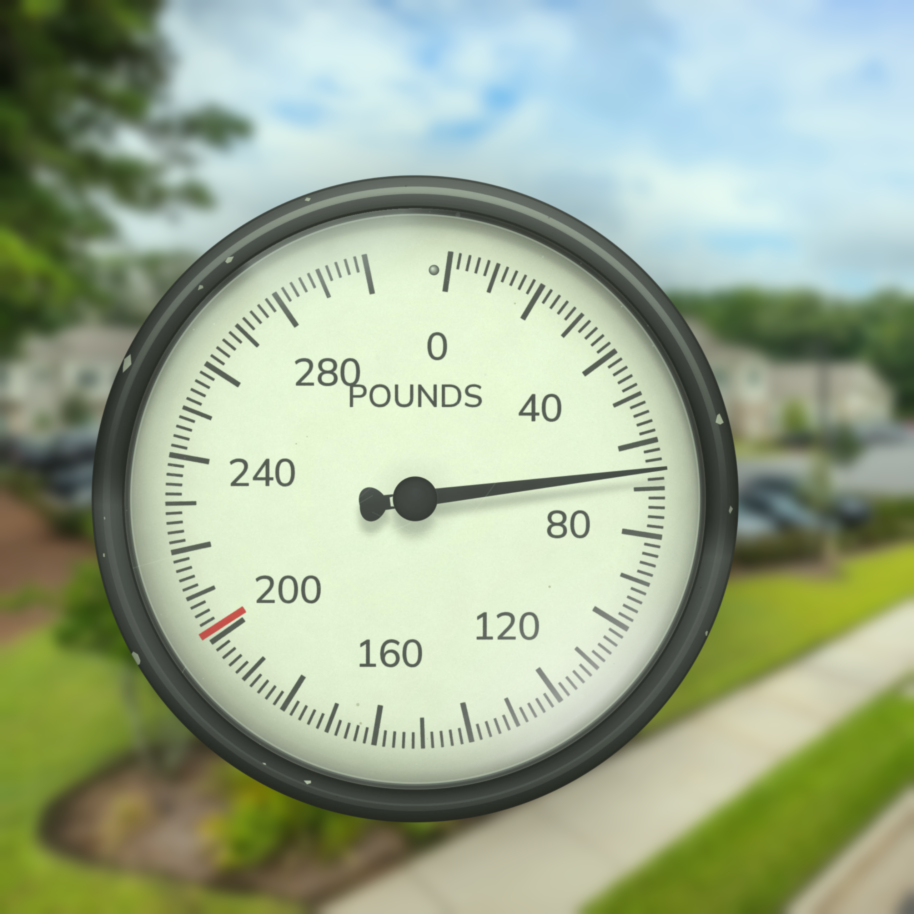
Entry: 66 lb
